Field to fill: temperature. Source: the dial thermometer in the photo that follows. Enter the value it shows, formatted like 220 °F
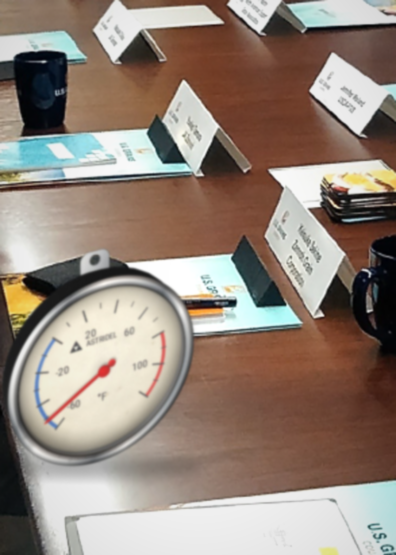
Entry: -50 °F
